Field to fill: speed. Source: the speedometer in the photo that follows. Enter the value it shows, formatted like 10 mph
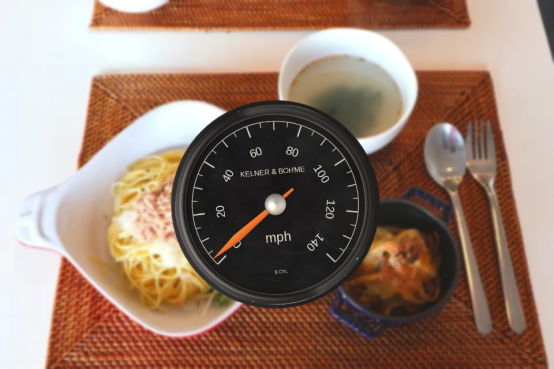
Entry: 2.5 mph
